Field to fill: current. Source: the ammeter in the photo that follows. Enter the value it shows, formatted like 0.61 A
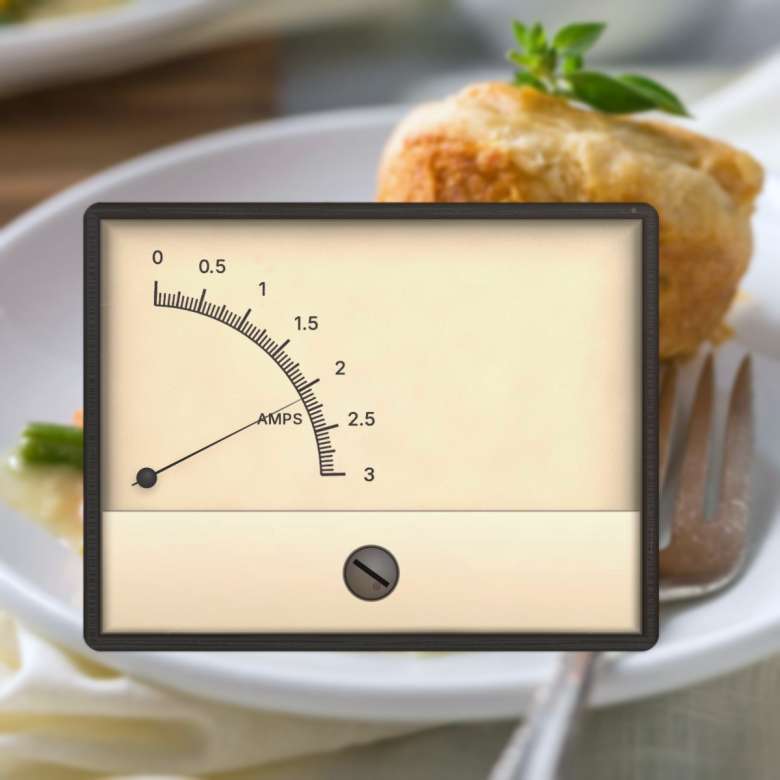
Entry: 2.1 A
